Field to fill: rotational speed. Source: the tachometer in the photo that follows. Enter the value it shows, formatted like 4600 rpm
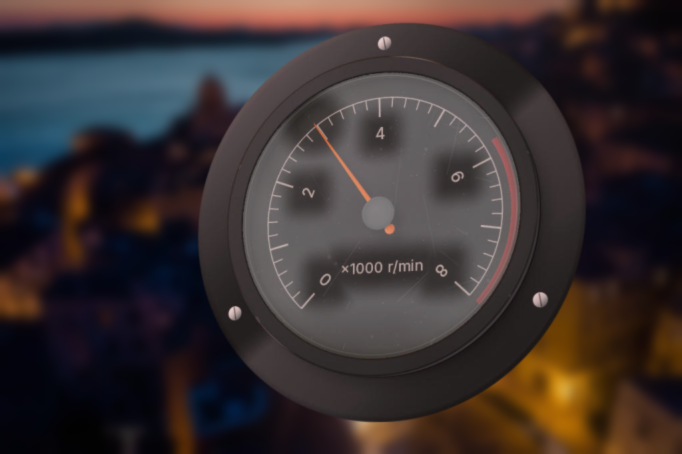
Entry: 3000 rpm
